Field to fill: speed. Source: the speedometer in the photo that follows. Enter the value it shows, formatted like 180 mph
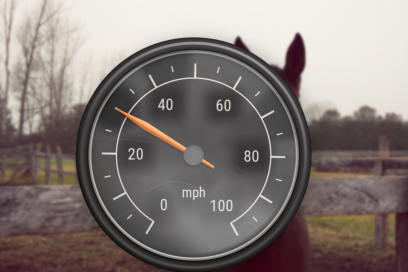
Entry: 30 mph
